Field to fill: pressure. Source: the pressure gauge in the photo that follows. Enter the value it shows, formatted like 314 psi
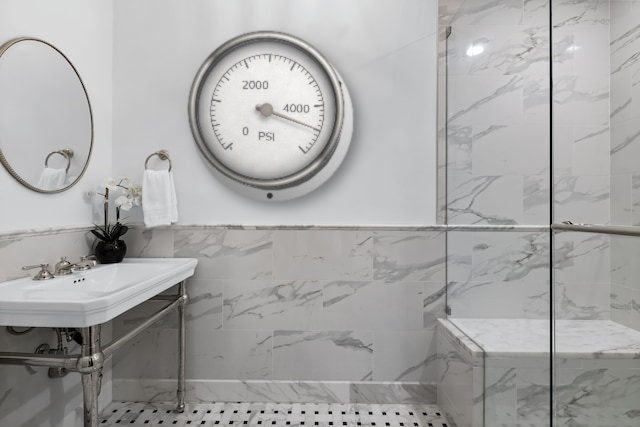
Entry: 4500 psi
